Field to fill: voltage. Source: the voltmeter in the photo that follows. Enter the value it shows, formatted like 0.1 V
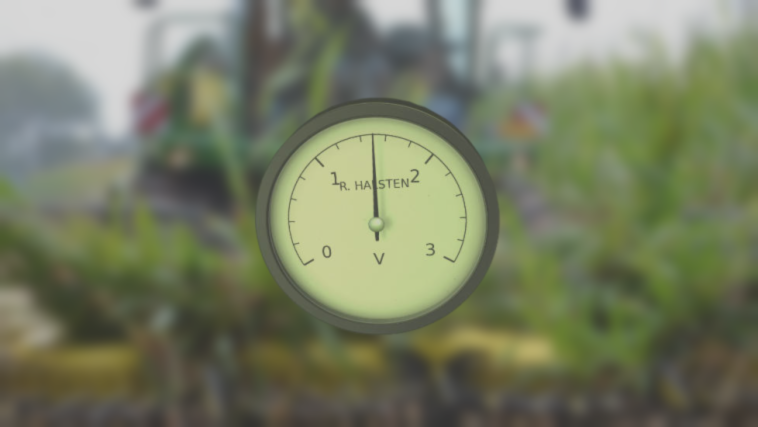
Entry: 1.5 V
